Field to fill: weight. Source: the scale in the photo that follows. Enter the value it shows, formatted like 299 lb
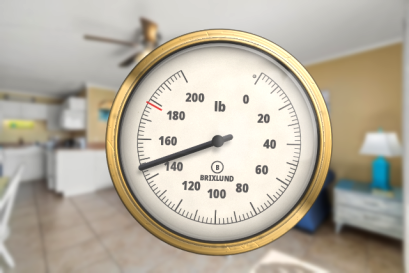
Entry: 146 lb
